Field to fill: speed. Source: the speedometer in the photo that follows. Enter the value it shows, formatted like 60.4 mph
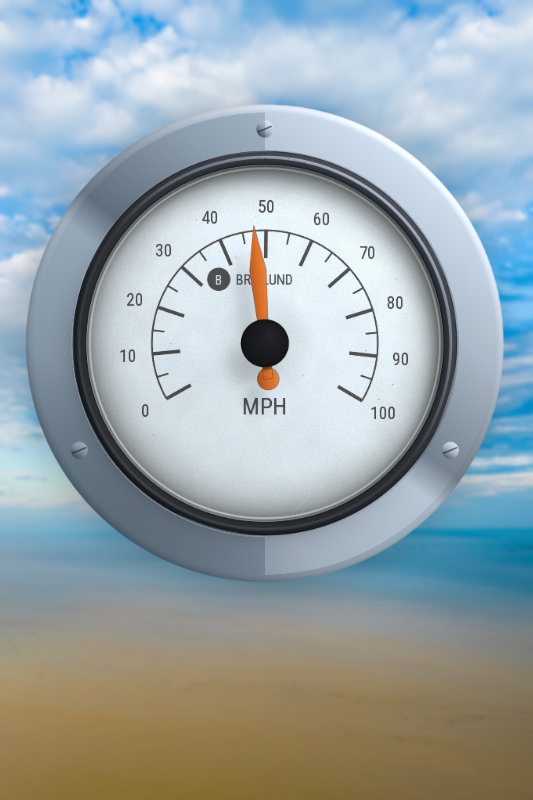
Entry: 47.5 mph
